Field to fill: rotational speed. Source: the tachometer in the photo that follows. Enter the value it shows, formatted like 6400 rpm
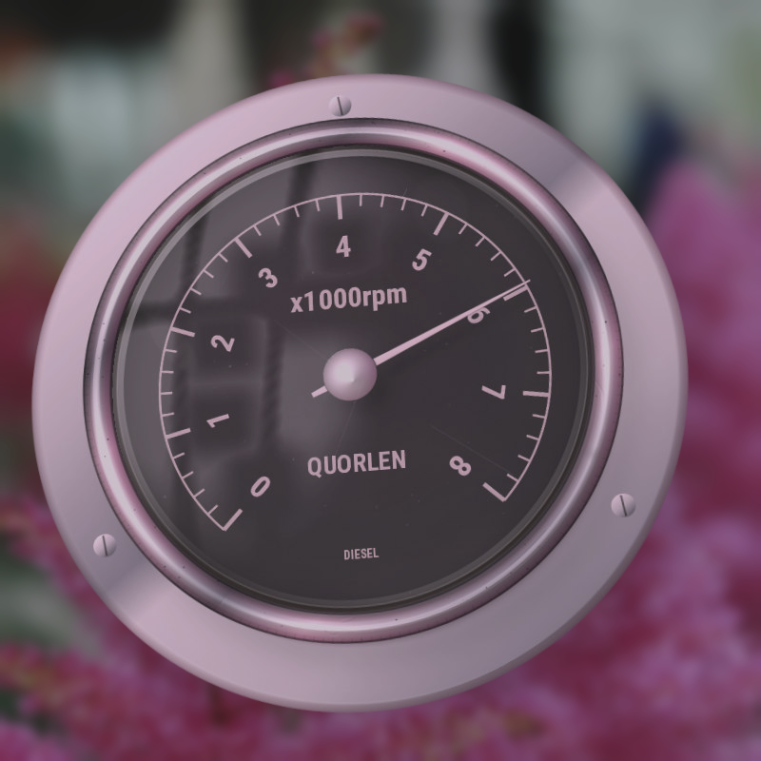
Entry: 6000 rpm
